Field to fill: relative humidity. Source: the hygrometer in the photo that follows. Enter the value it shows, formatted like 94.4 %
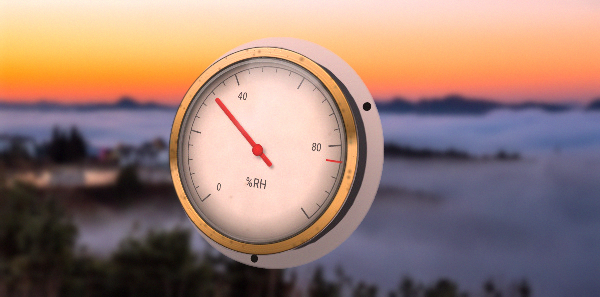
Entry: 32 %
